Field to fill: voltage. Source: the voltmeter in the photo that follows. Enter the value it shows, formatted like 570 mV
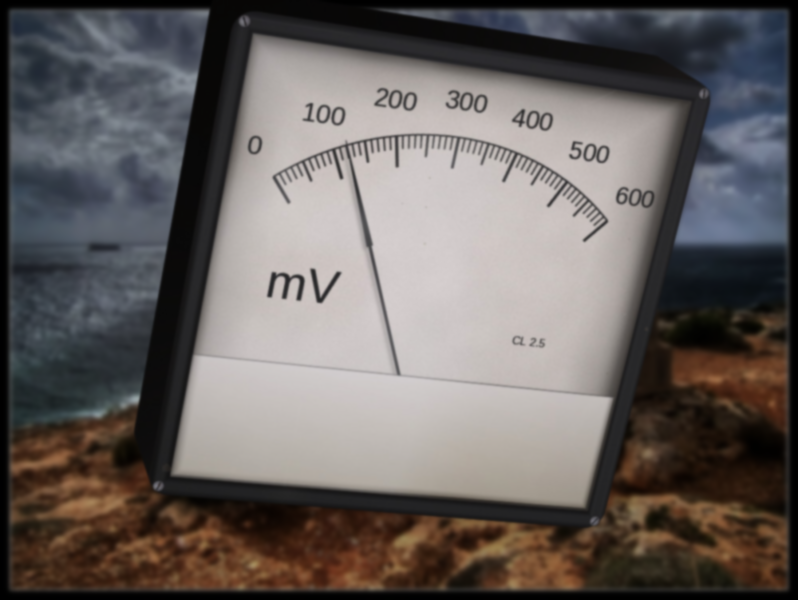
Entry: 120 mV
